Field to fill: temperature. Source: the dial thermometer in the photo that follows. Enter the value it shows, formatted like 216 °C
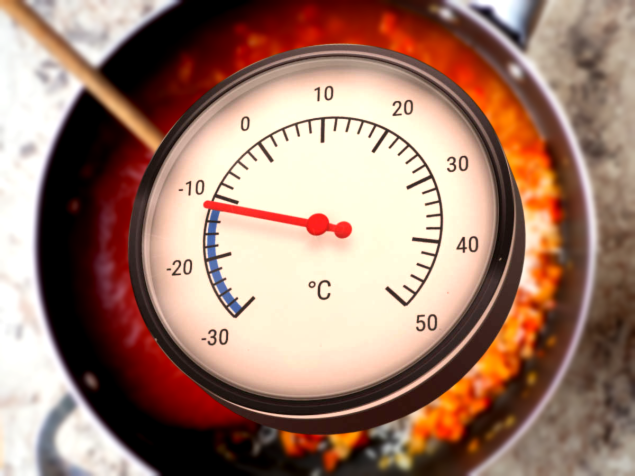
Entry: -12 °C
